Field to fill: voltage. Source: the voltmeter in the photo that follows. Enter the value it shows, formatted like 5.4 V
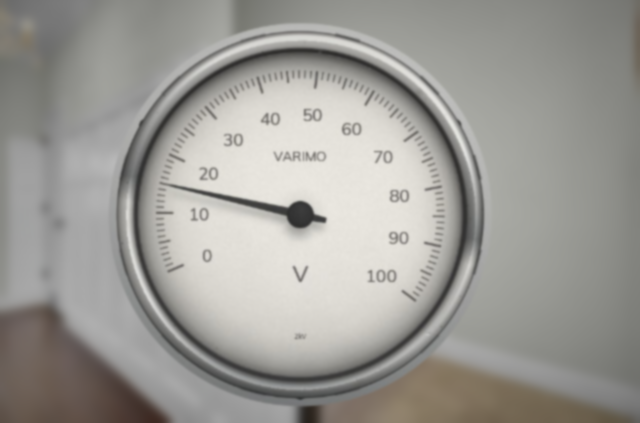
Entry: 15 V
